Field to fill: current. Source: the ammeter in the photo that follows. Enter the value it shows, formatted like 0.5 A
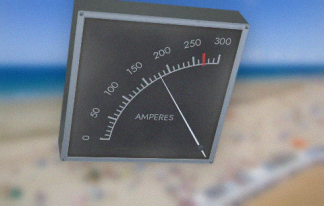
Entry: 180 A
